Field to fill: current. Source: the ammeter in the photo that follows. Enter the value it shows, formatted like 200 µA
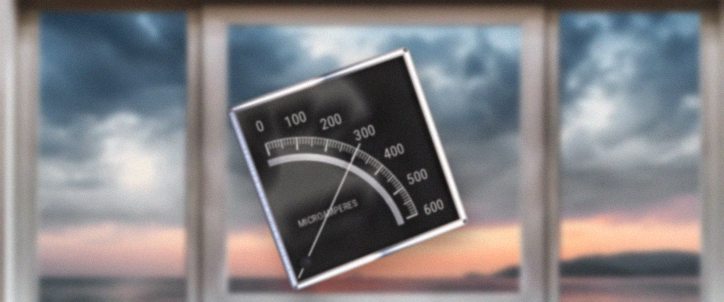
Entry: 300 µA
